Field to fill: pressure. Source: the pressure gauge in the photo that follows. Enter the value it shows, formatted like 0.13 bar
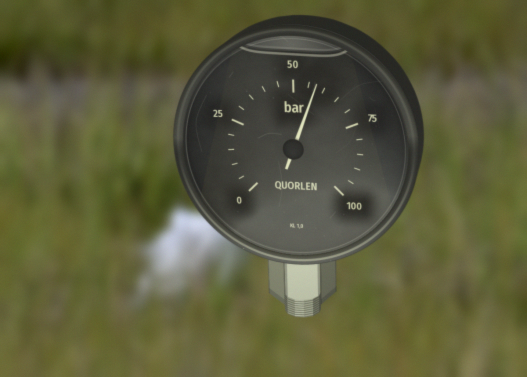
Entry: 57.5 bar
